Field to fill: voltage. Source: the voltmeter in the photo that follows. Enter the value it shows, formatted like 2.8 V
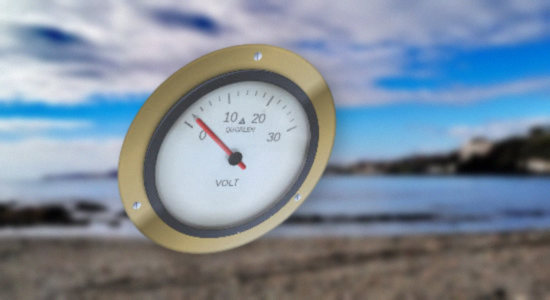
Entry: 2 V
